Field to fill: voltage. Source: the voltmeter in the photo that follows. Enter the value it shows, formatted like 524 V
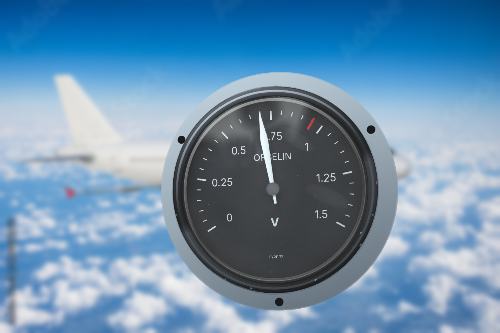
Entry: 0.7 V
